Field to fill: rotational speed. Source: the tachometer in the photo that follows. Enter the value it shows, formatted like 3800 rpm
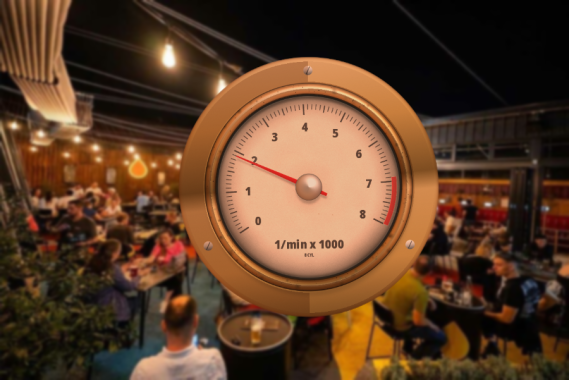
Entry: 1900 rpm
